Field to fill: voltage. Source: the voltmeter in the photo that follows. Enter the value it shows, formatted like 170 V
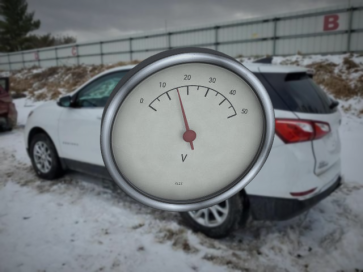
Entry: 15 V
